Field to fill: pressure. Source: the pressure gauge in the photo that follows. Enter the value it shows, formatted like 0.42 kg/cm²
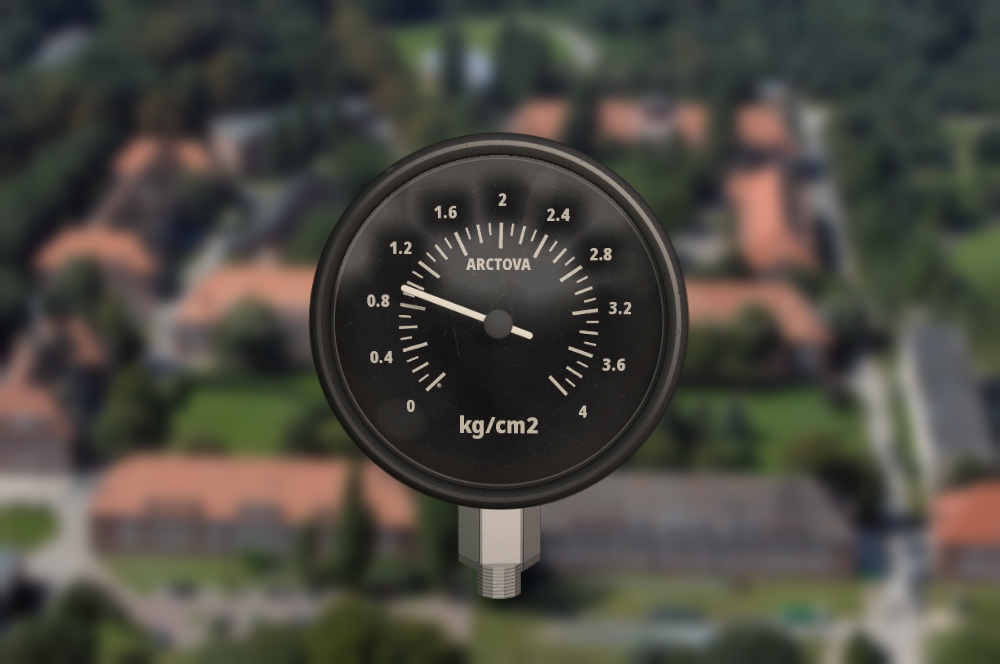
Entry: 0.95 kg/cm²
